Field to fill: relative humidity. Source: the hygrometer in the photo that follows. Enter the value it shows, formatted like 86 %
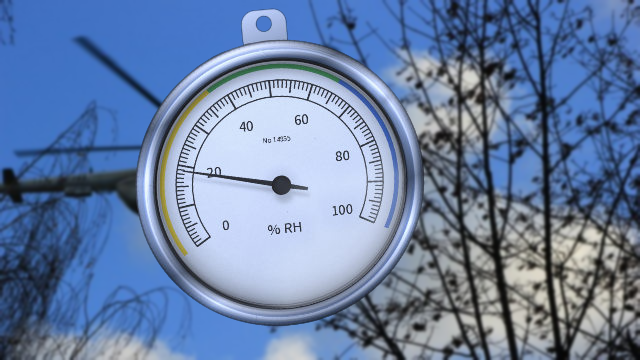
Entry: 19 %
